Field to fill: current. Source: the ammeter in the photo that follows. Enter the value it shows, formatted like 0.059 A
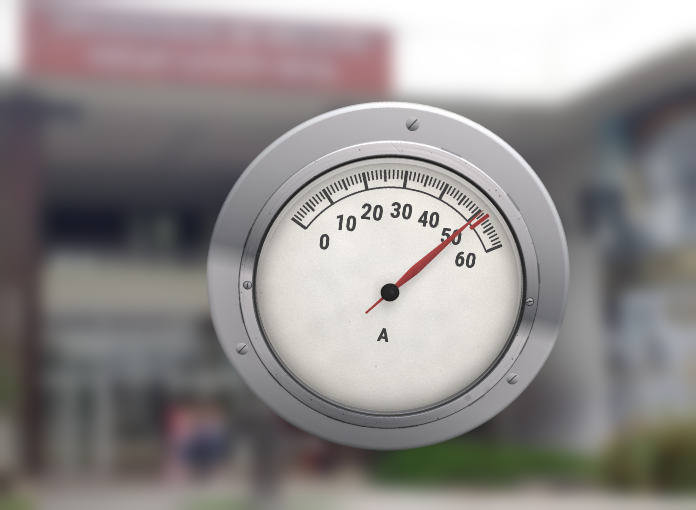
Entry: 50 A
